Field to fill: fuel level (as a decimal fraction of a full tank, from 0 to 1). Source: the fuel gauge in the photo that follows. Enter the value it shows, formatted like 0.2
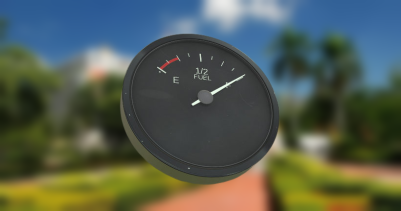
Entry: 1
